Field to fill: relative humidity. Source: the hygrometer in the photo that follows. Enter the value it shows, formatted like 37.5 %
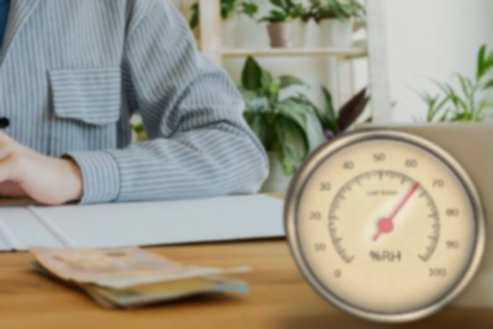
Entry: 65 %
